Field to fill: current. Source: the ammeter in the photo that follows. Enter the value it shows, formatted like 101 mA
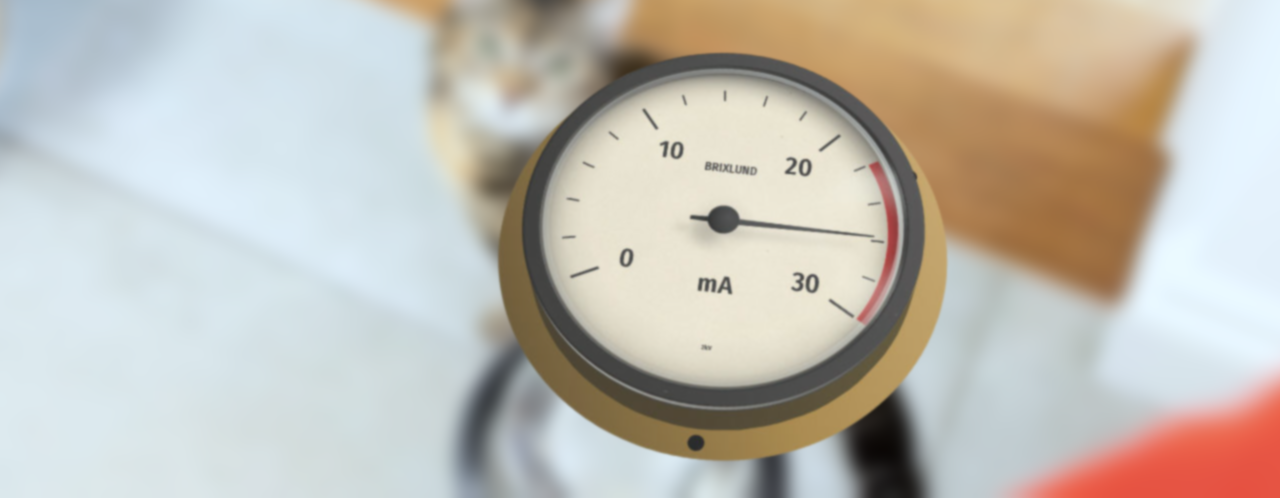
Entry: 26 mA
